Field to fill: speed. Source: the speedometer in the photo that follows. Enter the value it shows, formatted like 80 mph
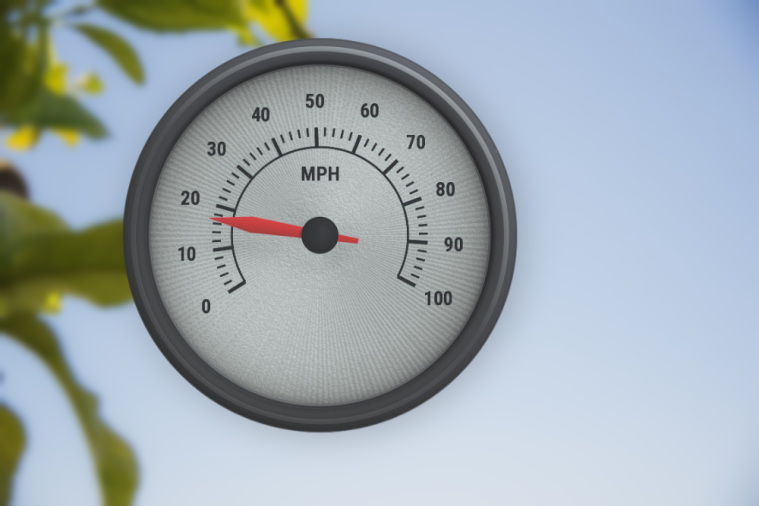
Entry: 17 mph
